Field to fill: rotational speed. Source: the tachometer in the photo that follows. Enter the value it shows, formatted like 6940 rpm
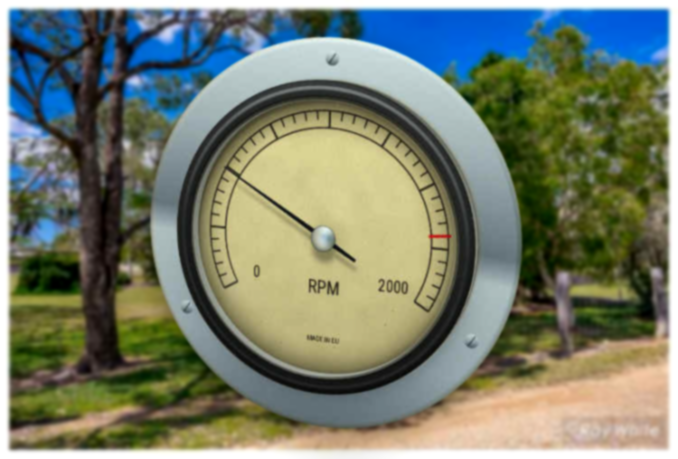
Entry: 500 rpm
